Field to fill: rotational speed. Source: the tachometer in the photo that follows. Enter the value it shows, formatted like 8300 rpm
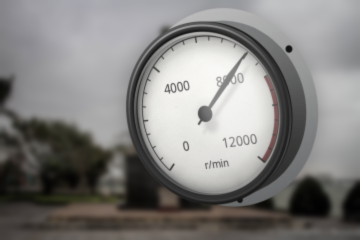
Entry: 8000 rpm
